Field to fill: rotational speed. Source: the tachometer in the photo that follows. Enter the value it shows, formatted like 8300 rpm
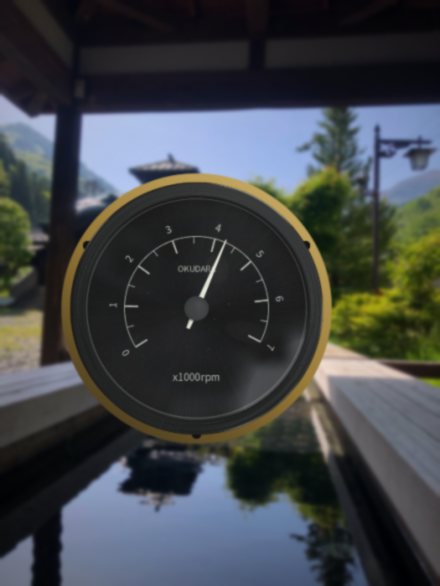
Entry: 4250 rpm
